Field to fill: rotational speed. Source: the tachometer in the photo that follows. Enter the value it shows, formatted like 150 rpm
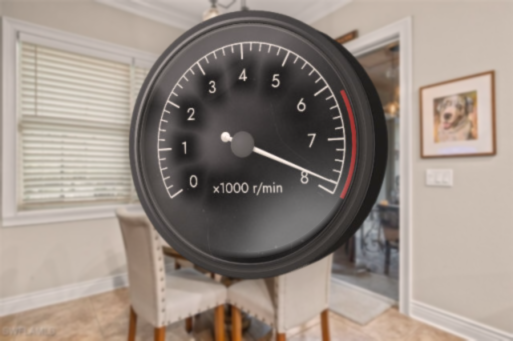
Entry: 7800 rpm
